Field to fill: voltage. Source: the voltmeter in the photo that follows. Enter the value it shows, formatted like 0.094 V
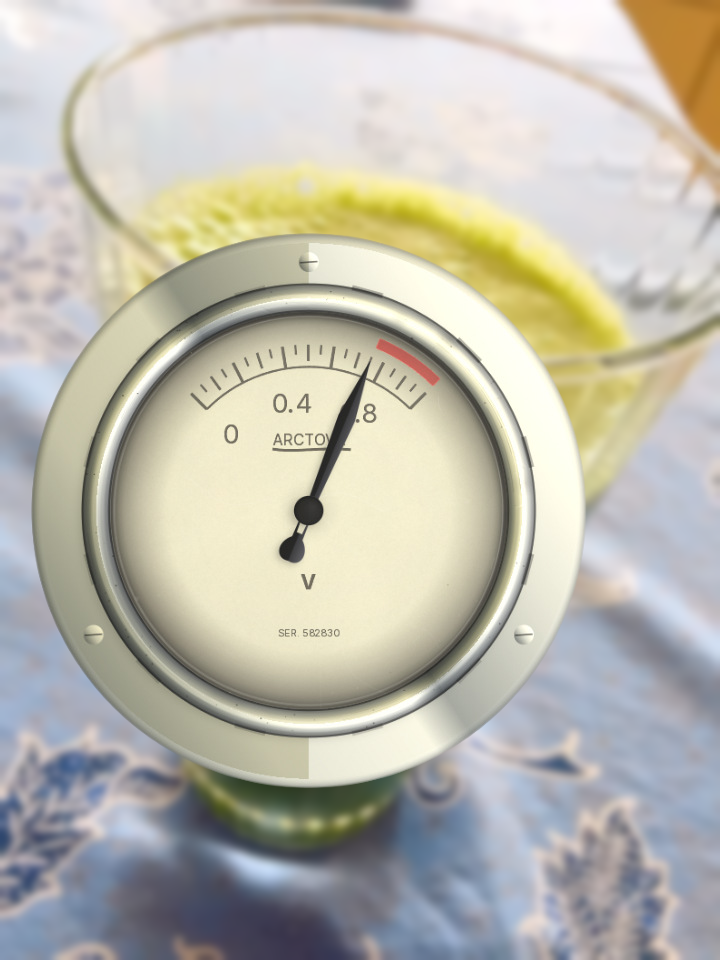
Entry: 0.75 V
